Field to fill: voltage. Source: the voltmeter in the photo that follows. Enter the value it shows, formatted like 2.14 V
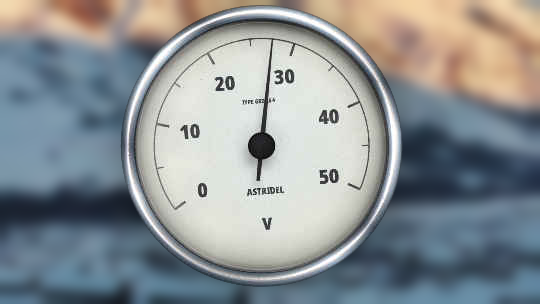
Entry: 27.5 V
